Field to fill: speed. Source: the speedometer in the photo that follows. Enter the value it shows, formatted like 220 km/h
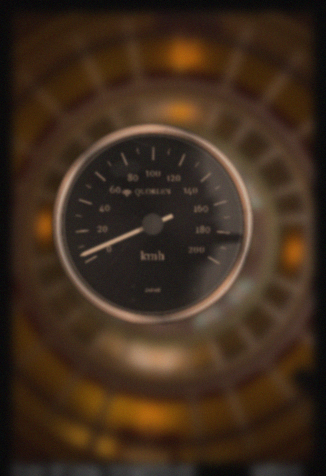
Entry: 5 km/h
